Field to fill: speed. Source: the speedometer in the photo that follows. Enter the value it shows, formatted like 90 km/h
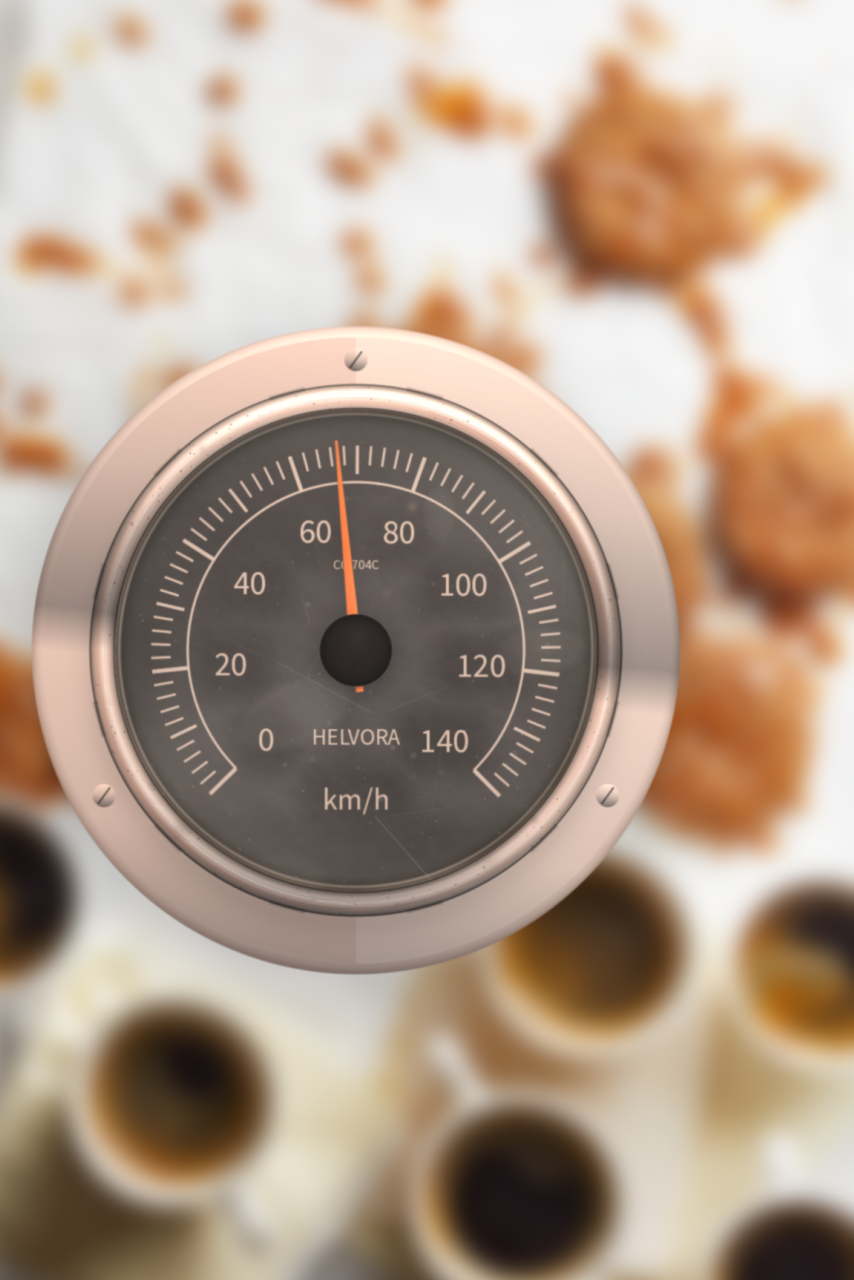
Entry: 67 km/h
